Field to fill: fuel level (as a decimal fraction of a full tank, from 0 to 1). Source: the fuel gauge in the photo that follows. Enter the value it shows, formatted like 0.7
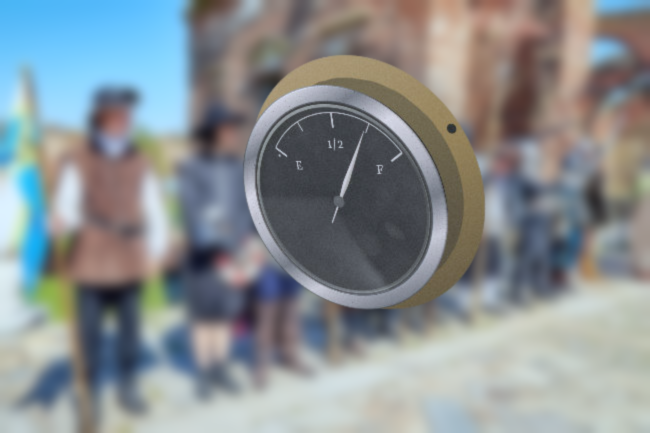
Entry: 0.75
